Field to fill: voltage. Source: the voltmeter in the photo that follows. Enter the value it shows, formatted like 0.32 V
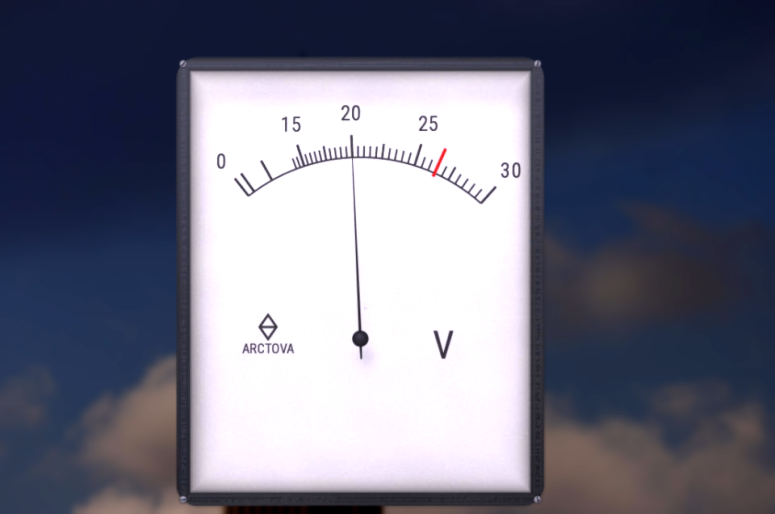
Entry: 20 V
